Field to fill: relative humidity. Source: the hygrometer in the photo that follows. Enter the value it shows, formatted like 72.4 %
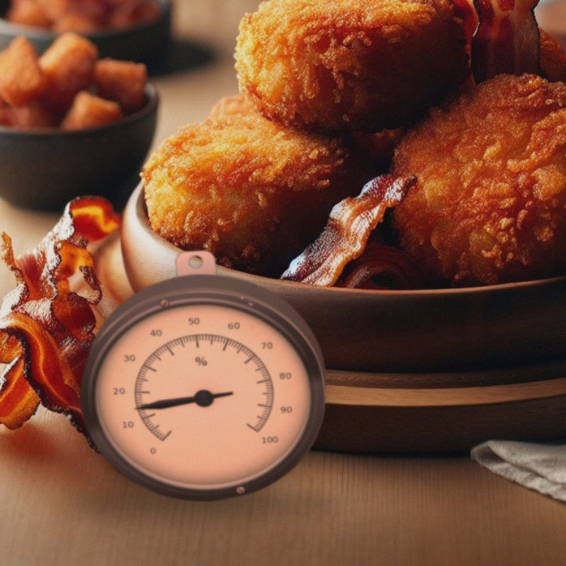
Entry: 15 %
